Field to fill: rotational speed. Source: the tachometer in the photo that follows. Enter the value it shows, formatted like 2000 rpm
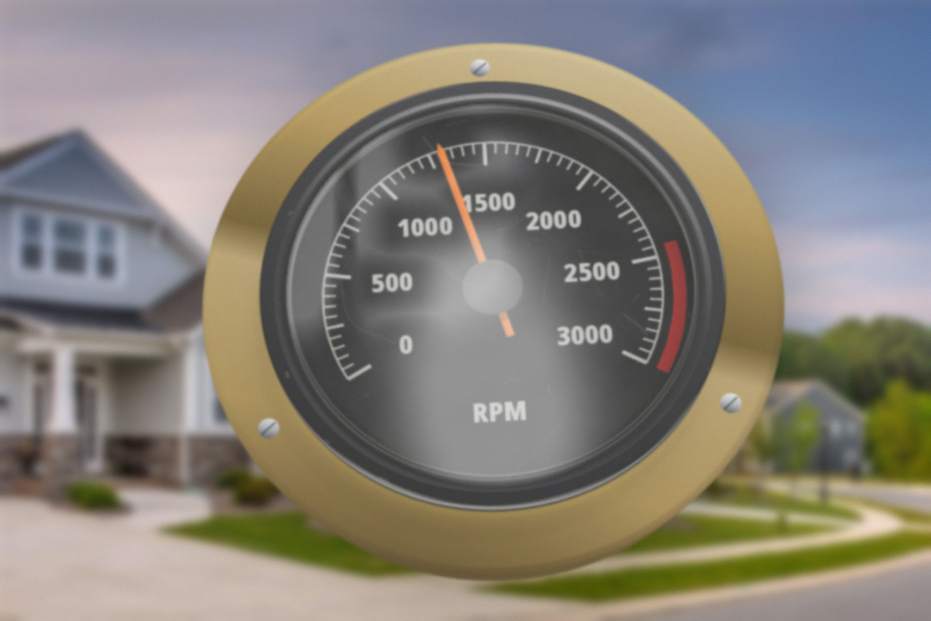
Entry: 1300 rpm
